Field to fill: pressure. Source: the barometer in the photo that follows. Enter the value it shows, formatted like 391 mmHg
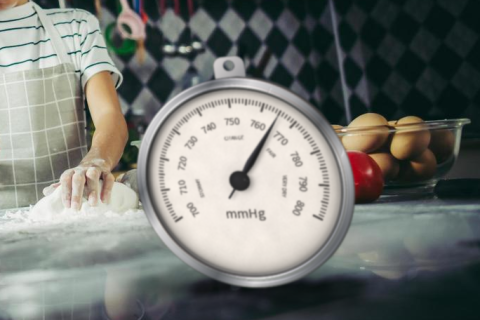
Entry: 765 mmHg
